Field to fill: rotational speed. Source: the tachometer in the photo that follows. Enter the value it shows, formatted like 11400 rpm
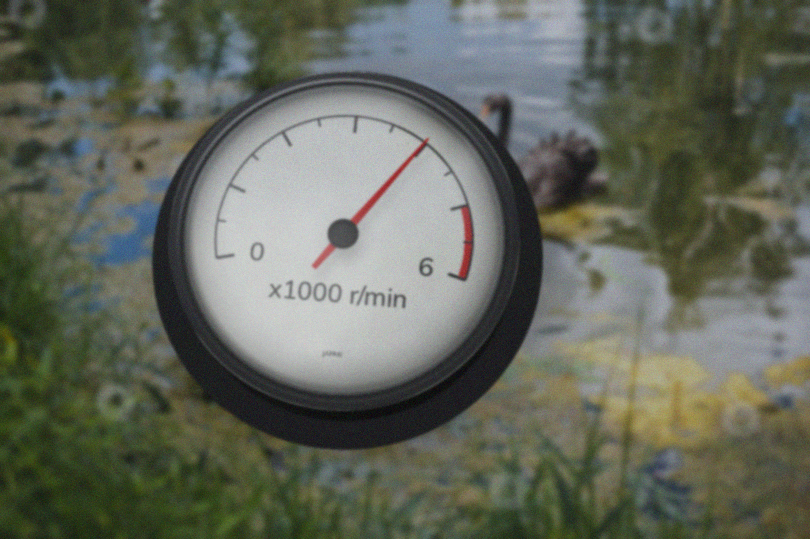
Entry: 4000 rpm
